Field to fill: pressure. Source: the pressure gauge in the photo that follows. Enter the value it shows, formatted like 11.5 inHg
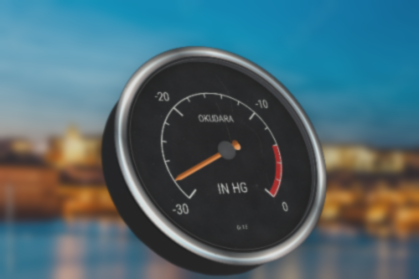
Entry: -28 inHg
